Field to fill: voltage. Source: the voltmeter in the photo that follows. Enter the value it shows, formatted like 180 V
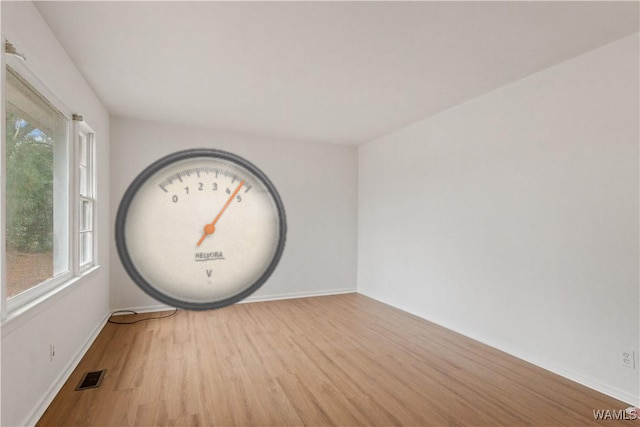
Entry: 4.5 V
